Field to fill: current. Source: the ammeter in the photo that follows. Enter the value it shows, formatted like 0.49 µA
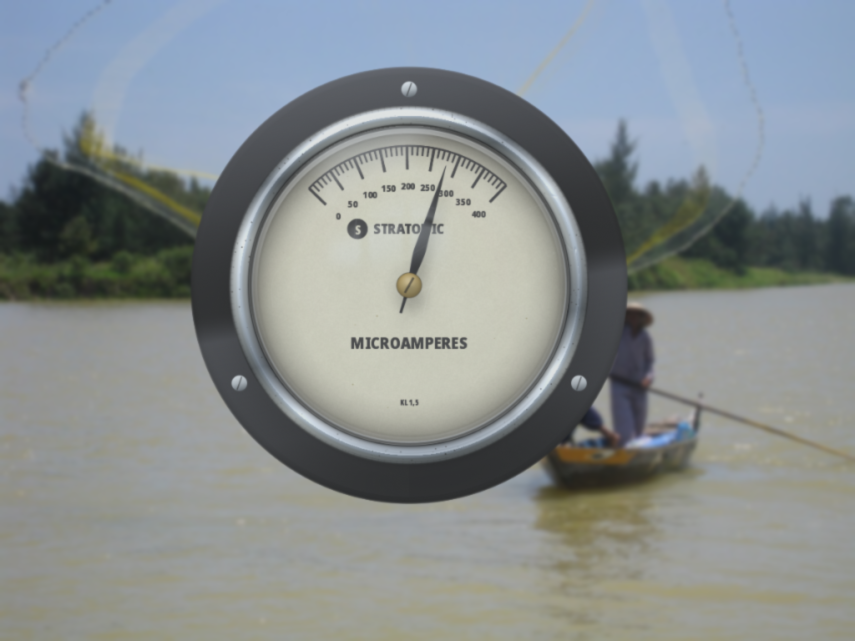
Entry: 280 µA
